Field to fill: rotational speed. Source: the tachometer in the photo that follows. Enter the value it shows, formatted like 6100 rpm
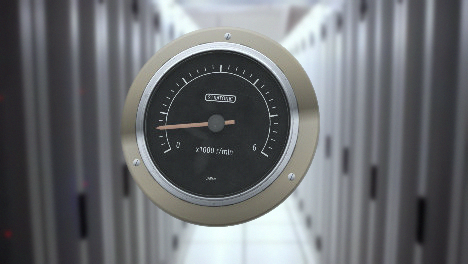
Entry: 600 rpm
